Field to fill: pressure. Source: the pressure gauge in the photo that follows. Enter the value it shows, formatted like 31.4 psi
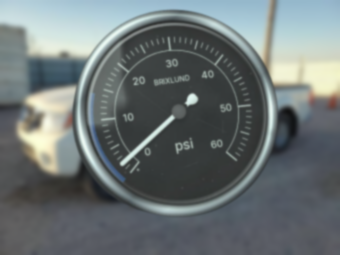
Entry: 2 psi
